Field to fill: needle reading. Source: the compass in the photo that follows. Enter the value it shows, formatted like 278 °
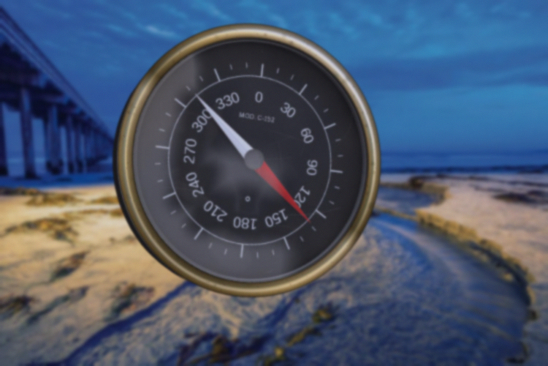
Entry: 130 °
